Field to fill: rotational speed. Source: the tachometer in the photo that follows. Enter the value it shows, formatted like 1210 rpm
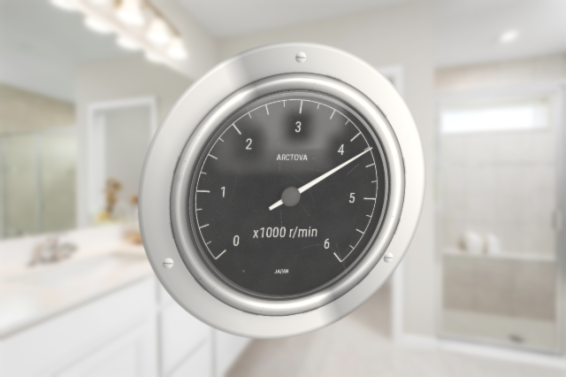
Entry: 4250 rpm
